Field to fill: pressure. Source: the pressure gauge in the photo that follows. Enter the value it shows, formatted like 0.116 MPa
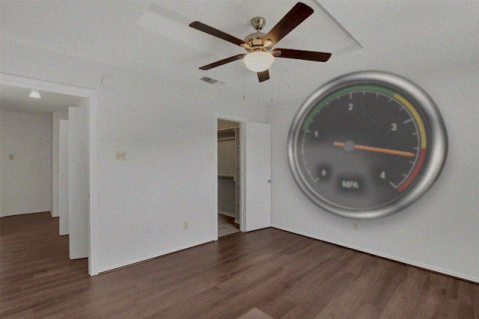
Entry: 3.5 MPa
